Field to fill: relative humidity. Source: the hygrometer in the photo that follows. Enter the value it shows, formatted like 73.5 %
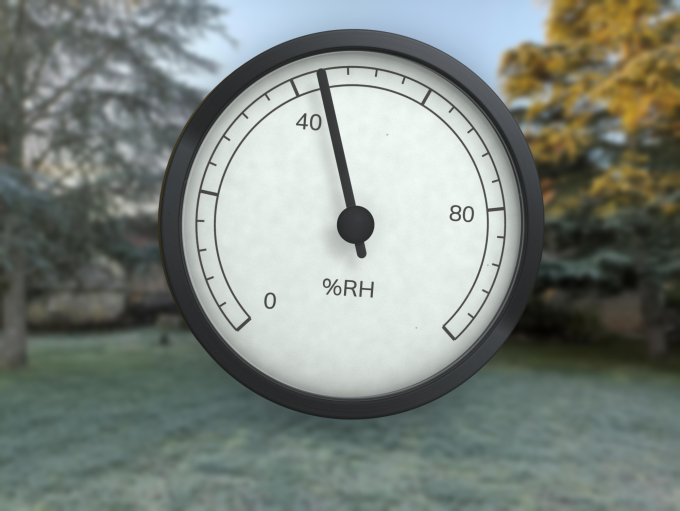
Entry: 44 %
